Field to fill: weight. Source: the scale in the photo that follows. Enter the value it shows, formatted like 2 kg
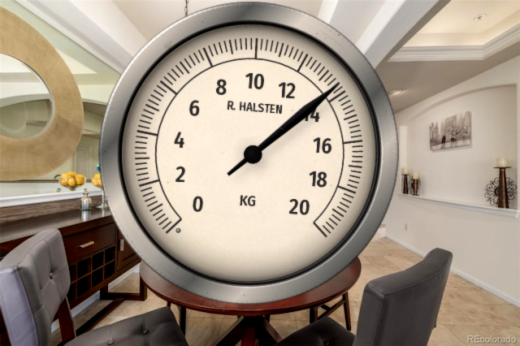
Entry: 13.6 kg
